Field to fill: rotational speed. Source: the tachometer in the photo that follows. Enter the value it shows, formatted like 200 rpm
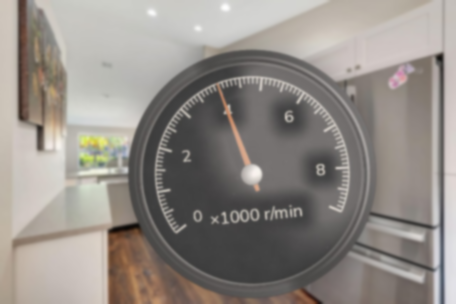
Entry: 4000 rpm
